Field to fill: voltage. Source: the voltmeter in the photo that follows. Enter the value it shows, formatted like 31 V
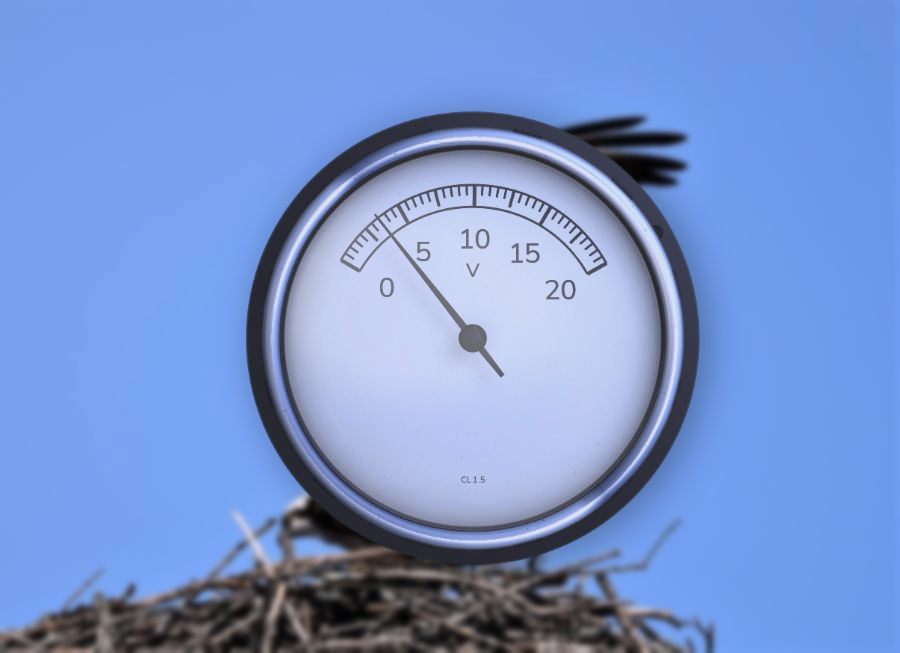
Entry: 3.5 V
